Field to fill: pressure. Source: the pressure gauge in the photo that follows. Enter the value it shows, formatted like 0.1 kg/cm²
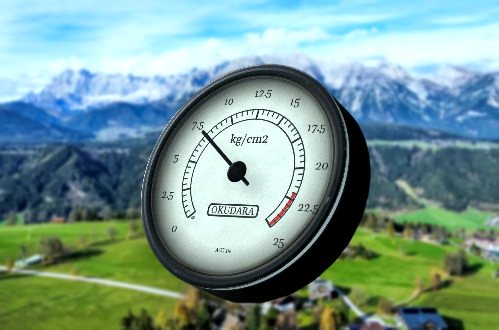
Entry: 7.5 kg/cm²
